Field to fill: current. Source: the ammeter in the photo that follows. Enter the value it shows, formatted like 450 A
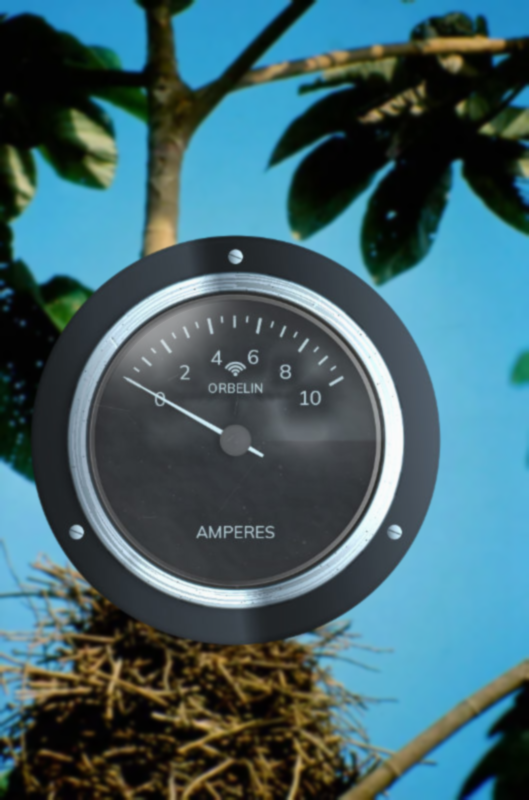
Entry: 0 A
